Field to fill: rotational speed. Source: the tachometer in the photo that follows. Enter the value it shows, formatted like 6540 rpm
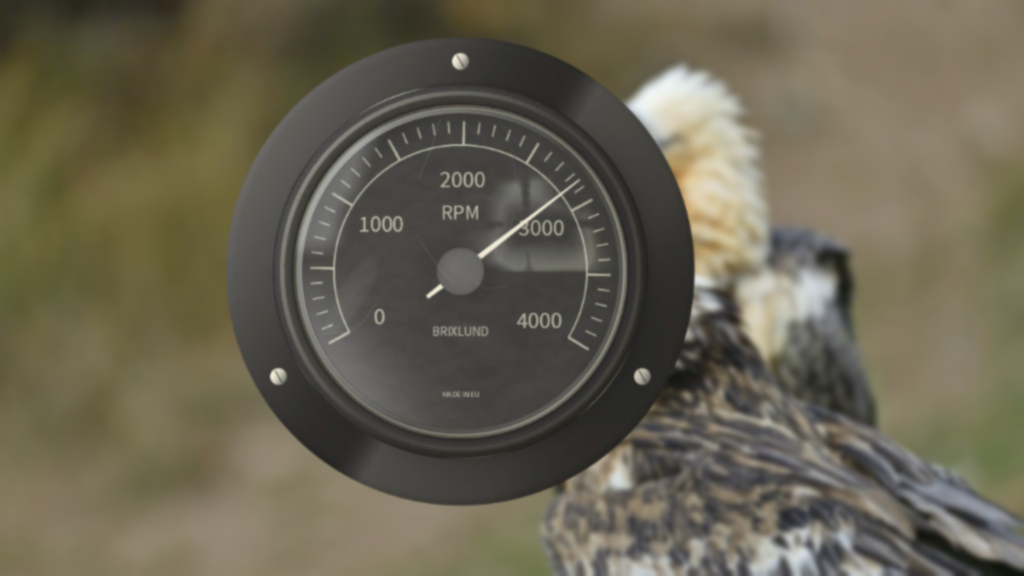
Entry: 2850 rpm
